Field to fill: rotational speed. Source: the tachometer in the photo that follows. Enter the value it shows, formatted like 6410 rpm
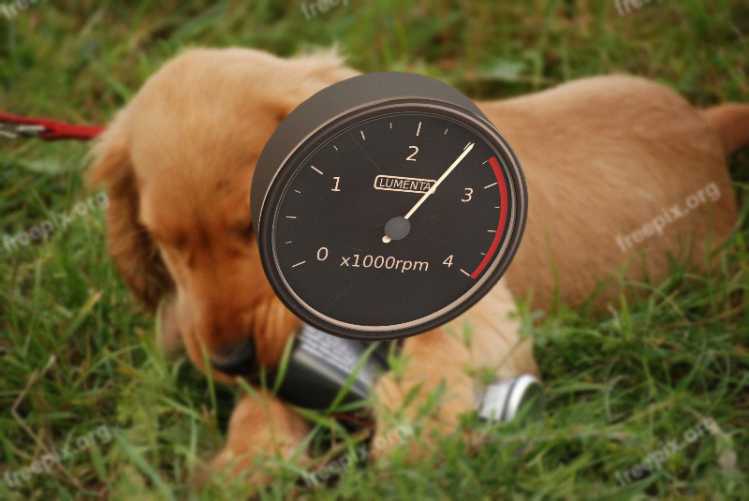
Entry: 2500 rpm
